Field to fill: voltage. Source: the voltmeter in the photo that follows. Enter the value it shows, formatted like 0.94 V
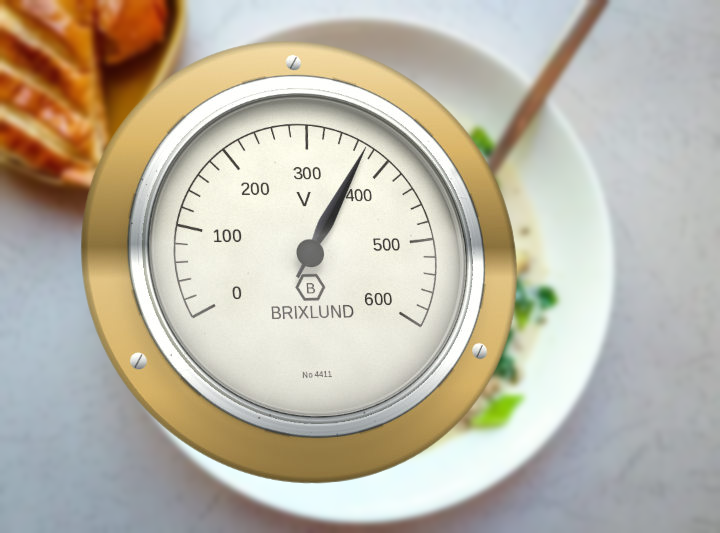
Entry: 370 V
